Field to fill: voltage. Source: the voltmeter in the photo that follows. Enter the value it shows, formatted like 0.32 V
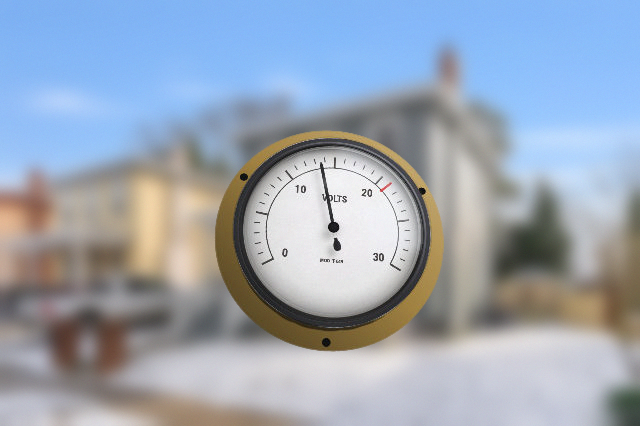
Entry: 13.5 V
